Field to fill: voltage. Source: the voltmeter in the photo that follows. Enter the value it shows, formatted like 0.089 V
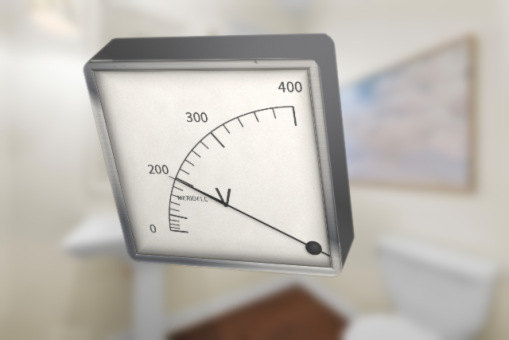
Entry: 200 V
